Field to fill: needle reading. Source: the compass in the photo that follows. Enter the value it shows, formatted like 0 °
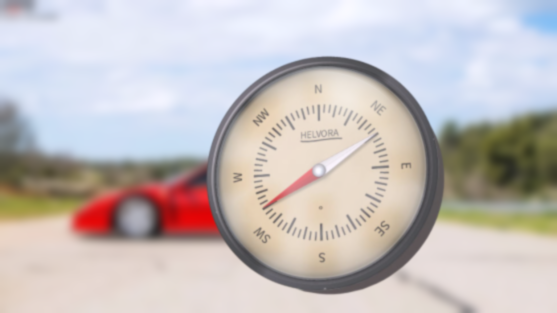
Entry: 240 °
